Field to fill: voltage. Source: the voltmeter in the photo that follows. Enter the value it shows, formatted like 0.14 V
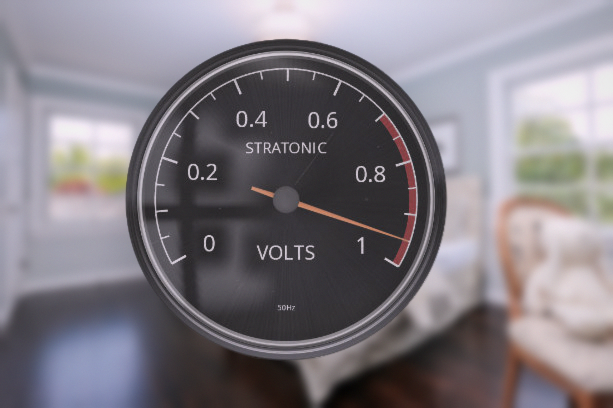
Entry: 0.95 V
